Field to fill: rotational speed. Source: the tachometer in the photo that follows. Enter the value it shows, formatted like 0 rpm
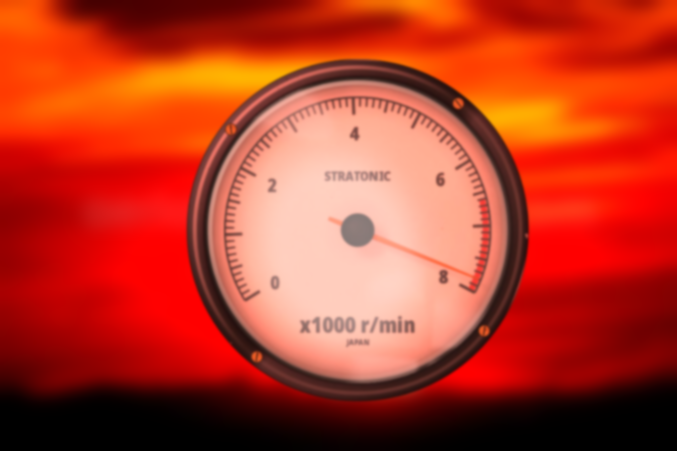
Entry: 7800 rpm
